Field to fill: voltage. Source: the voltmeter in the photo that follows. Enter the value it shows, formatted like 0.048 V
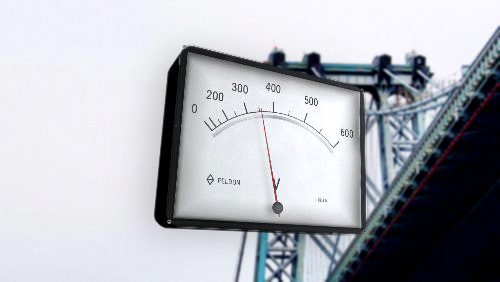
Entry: 350 V
